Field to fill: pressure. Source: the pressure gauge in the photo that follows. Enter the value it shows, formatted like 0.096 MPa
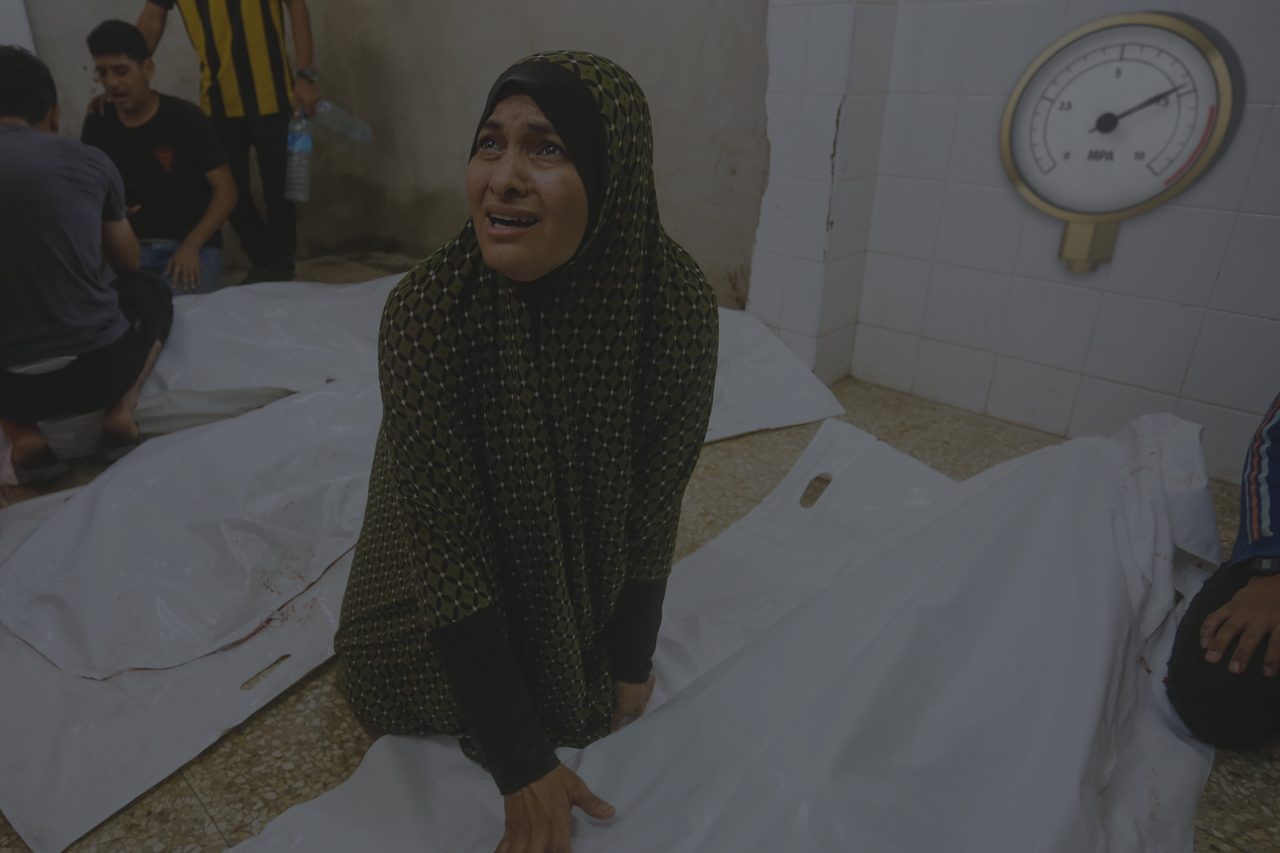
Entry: 7.25 MPa
